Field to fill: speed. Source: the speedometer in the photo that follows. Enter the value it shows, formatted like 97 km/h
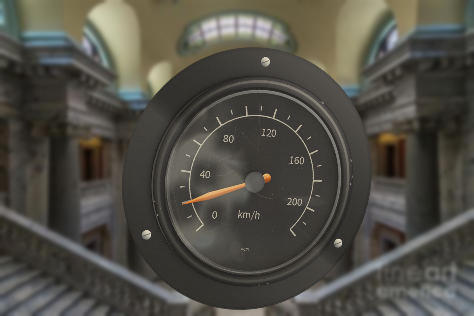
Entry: 20 km/h
